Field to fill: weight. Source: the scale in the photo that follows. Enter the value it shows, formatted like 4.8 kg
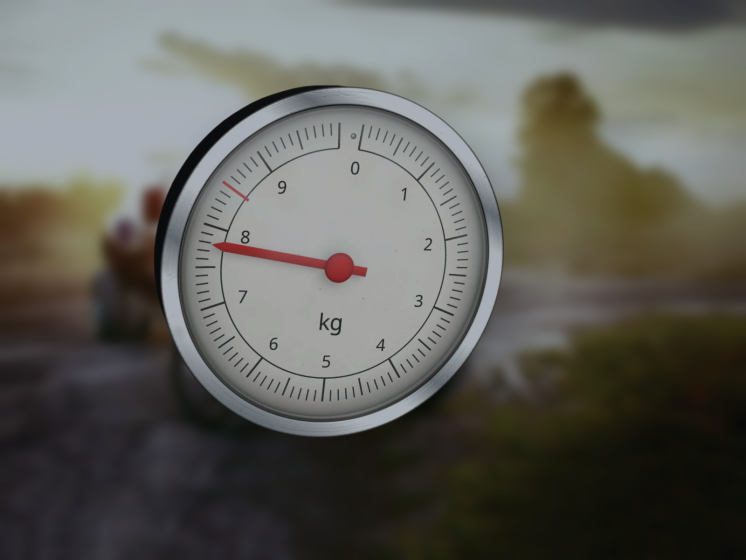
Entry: 7.8 kg
